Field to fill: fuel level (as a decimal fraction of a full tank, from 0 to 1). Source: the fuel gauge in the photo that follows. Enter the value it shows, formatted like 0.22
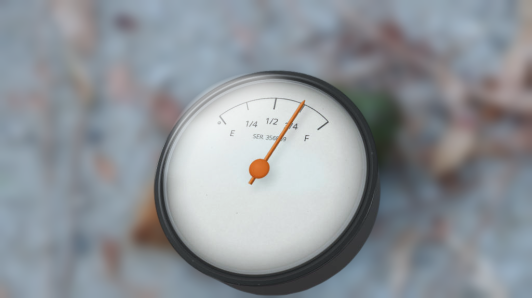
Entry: 0.75
